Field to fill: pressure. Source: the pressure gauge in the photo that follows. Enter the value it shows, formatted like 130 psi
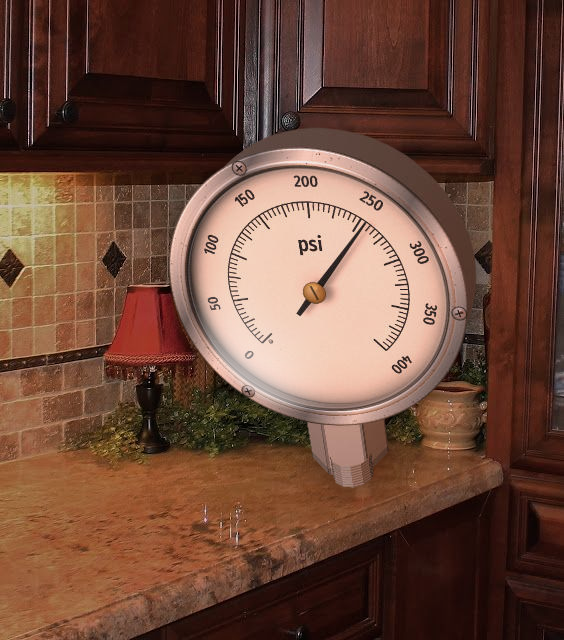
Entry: 255 psi
